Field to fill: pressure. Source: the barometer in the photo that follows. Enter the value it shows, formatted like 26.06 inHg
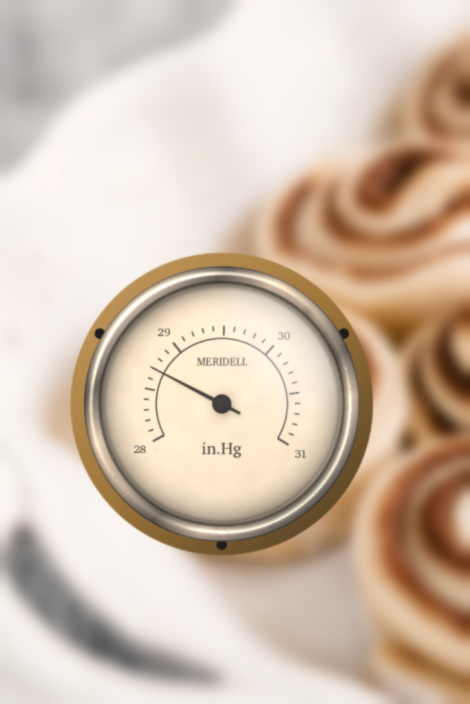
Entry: 28.7 inHg
